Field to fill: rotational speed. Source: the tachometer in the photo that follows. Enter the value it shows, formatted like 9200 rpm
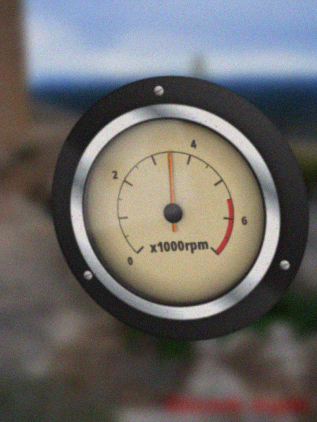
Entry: 3500 rpm
